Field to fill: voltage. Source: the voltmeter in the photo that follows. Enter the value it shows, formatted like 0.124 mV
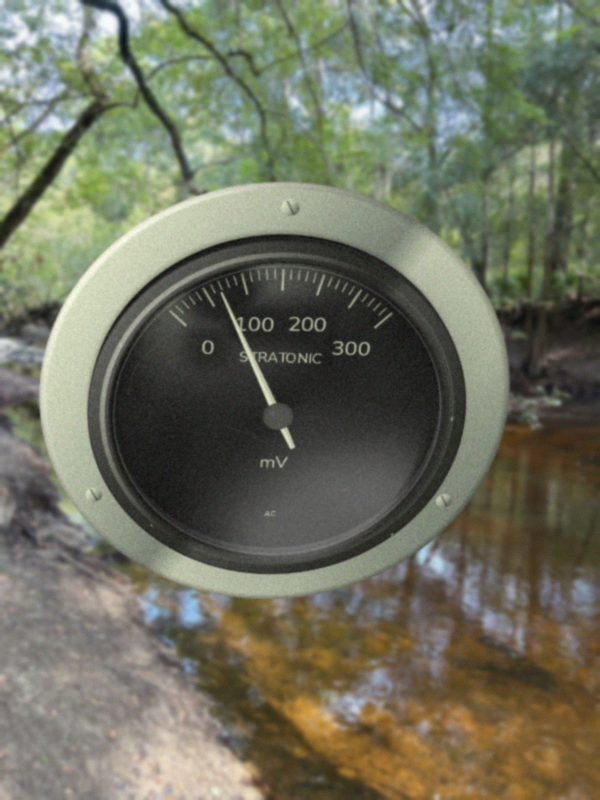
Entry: 70 mV
